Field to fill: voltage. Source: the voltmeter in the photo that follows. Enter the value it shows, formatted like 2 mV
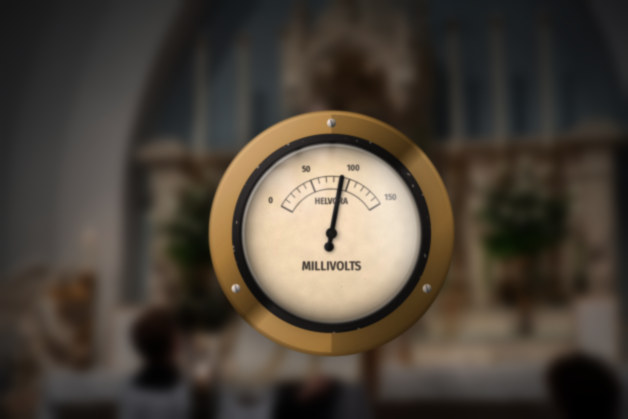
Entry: 90 mV
